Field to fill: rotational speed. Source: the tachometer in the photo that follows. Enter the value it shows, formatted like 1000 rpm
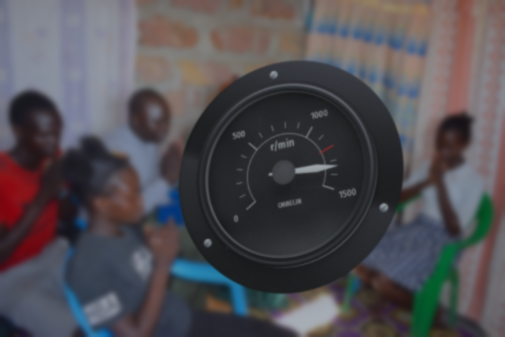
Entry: 1350 rpm
